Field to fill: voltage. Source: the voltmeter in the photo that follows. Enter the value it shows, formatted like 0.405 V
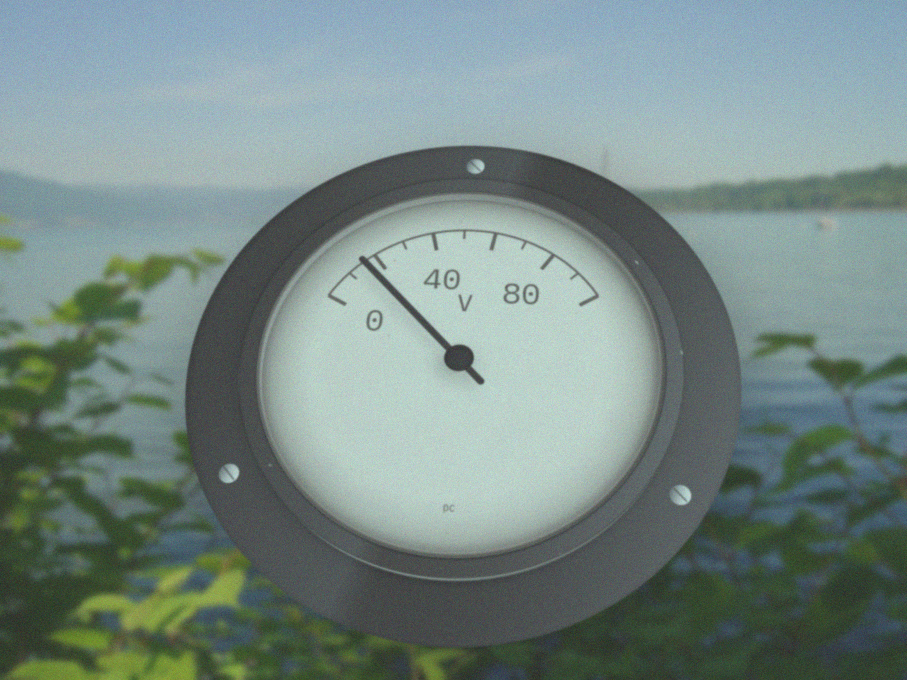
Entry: 15 V
